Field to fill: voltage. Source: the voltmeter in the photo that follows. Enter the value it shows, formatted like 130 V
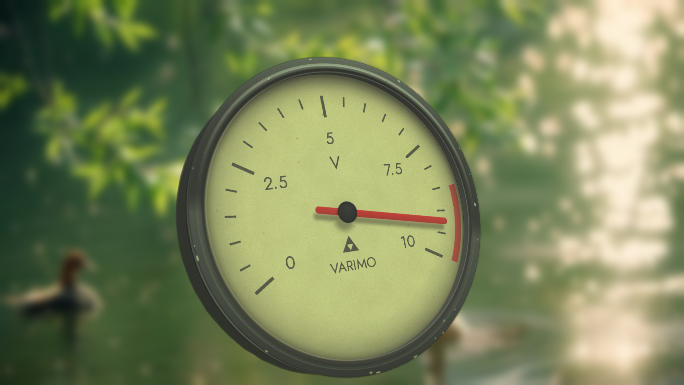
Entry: 9.25 V
